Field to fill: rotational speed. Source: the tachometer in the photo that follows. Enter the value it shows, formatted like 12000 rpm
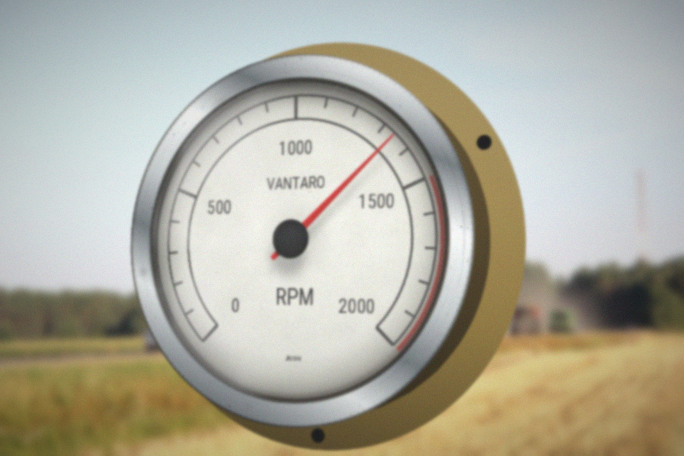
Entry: 1350 rpm
